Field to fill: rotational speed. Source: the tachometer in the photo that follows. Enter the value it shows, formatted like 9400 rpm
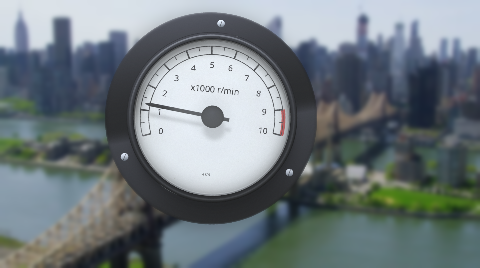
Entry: 1250 rpm
